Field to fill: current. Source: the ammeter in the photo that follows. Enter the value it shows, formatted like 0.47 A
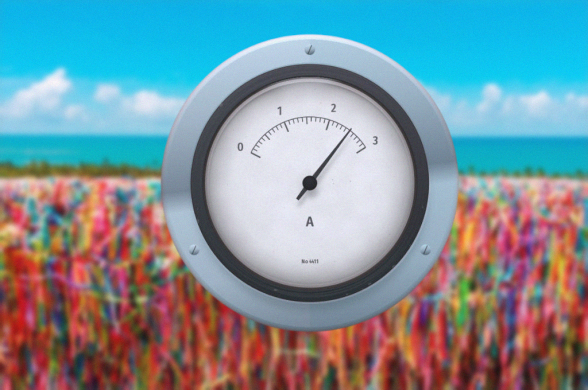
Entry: 2.5 A
